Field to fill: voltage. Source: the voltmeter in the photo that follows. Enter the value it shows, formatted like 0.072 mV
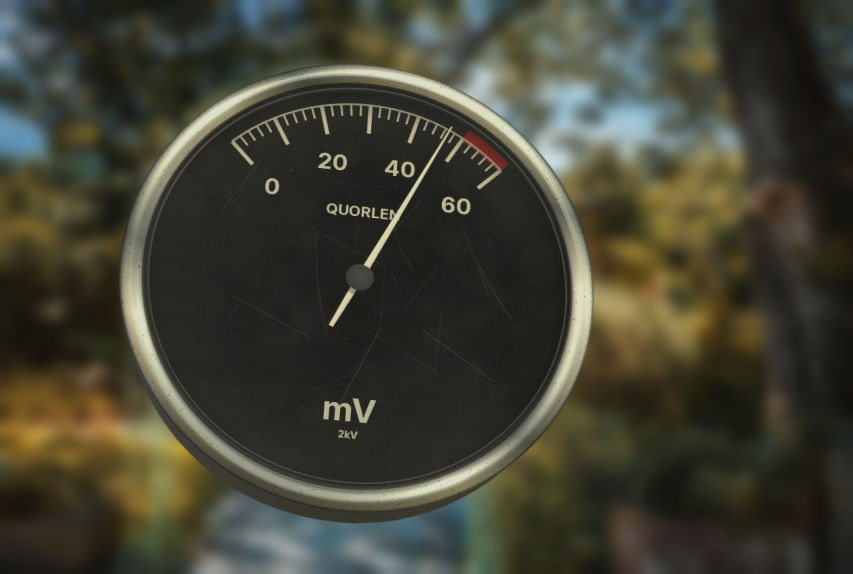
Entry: 47 mV
